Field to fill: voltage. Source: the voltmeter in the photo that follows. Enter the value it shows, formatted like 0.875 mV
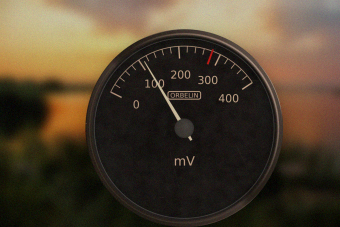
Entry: 110 mV
